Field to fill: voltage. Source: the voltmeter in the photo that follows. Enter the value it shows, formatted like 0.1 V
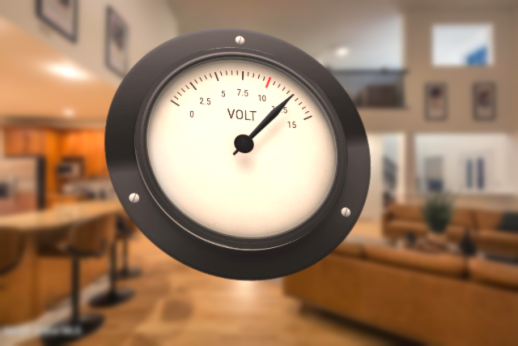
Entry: 12.5 V
